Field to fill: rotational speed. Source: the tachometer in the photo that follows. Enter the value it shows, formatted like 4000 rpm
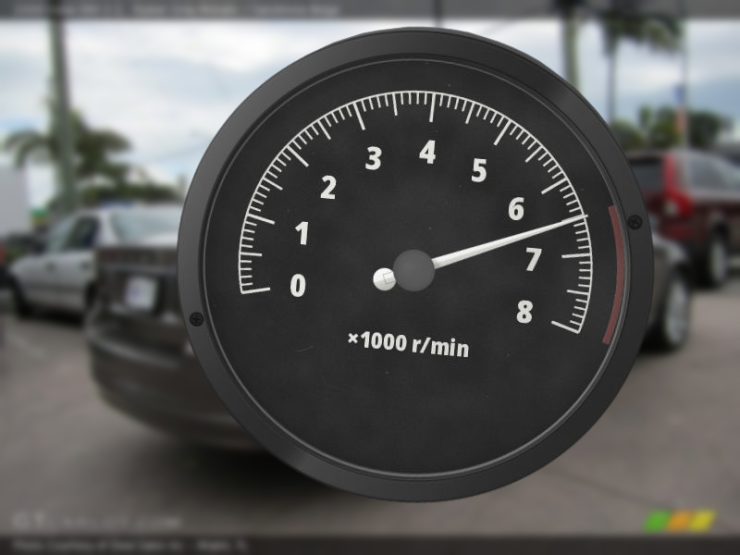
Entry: 6500 rpm
